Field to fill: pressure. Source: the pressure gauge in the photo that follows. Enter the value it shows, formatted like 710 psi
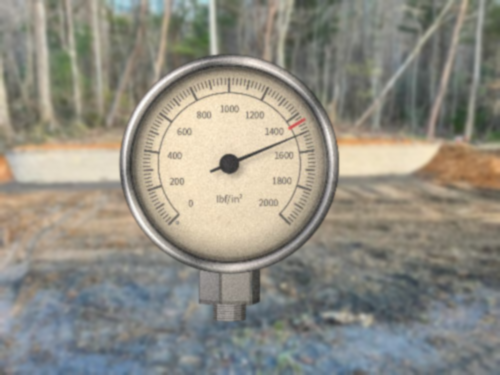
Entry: 1500 psi
